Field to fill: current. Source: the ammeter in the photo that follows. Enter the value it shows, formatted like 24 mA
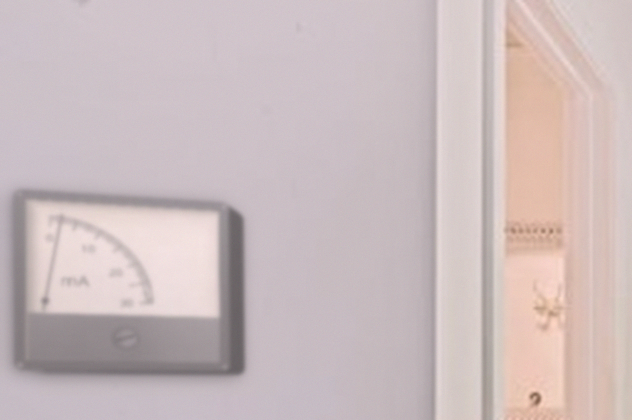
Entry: 2.5 mA
